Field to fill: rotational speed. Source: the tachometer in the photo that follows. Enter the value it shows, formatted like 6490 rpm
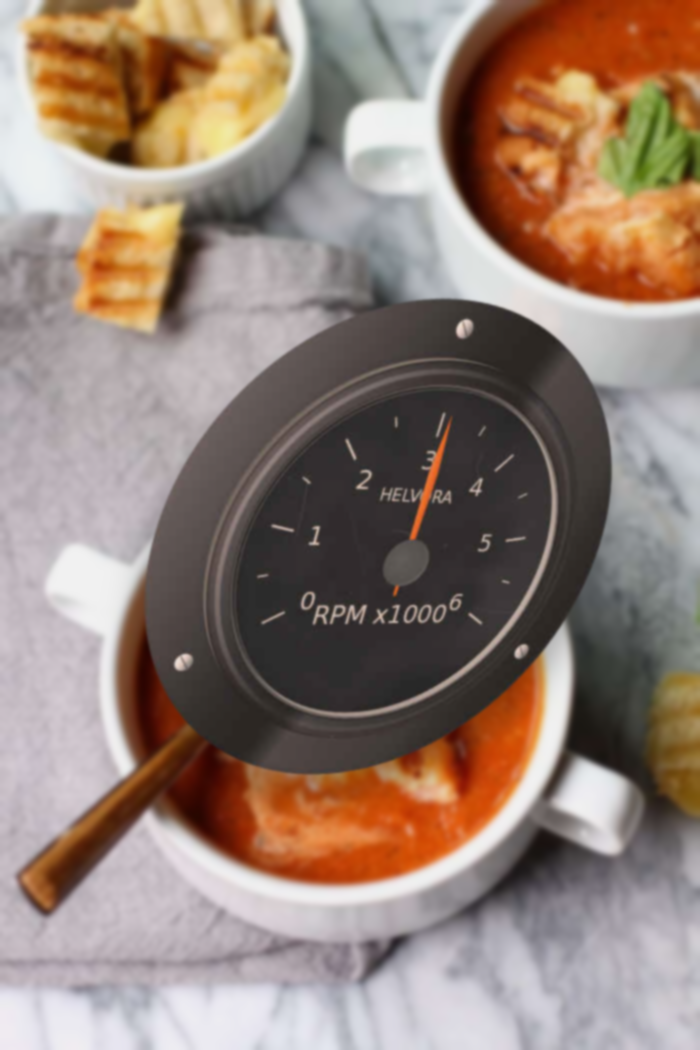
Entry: 3000 rpm
